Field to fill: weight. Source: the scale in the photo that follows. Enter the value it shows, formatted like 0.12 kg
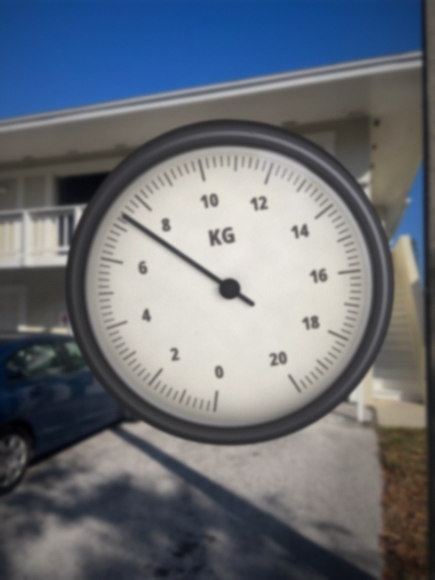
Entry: 7.4 kg
